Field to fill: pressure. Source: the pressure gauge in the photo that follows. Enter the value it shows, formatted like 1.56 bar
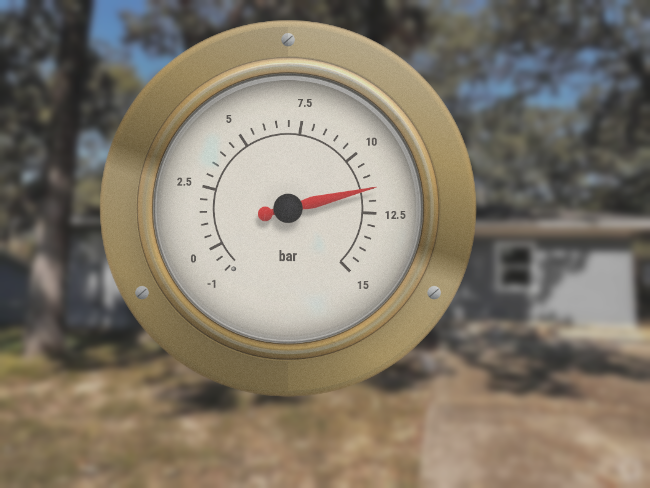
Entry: 11.5 bar
